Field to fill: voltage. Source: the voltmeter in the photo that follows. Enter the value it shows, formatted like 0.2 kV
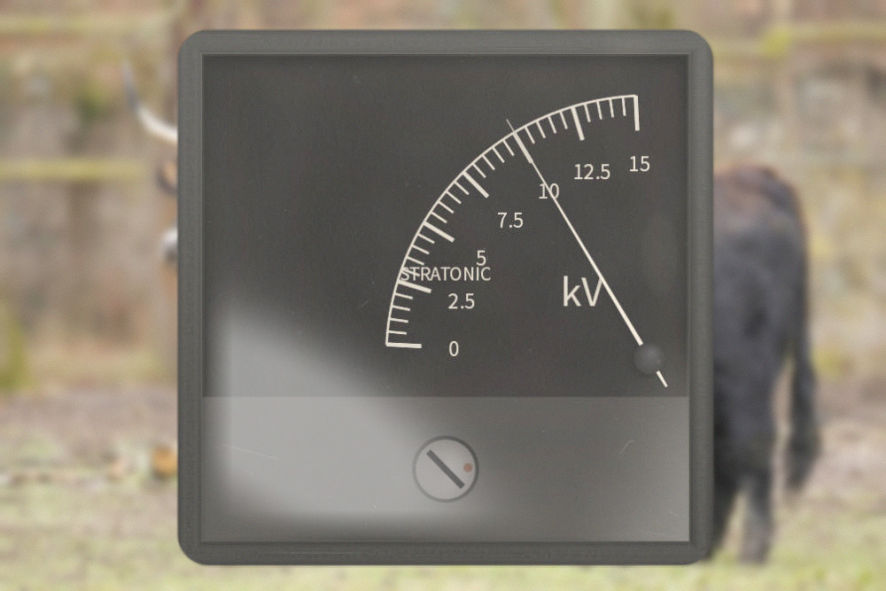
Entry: 10 kV
